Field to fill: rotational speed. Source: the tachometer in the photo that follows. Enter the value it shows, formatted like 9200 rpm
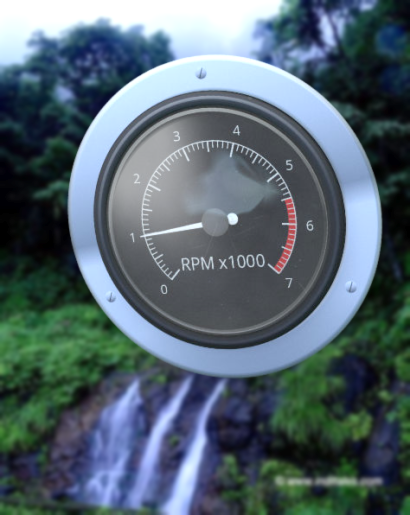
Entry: 1000 rpm
